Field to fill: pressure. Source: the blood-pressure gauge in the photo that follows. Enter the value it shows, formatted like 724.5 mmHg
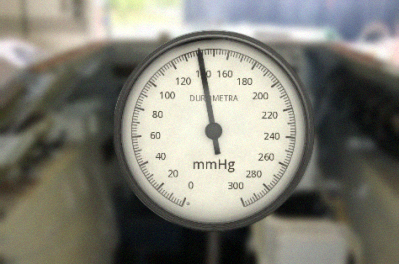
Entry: 140 mmHg
